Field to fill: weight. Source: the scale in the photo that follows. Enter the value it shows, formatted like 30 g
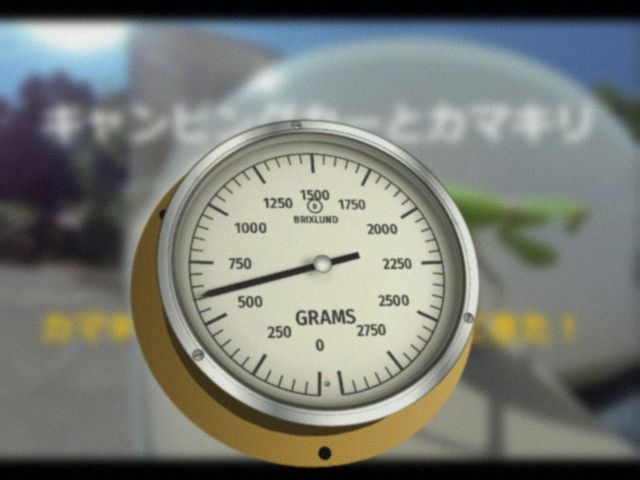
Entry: 600 g
